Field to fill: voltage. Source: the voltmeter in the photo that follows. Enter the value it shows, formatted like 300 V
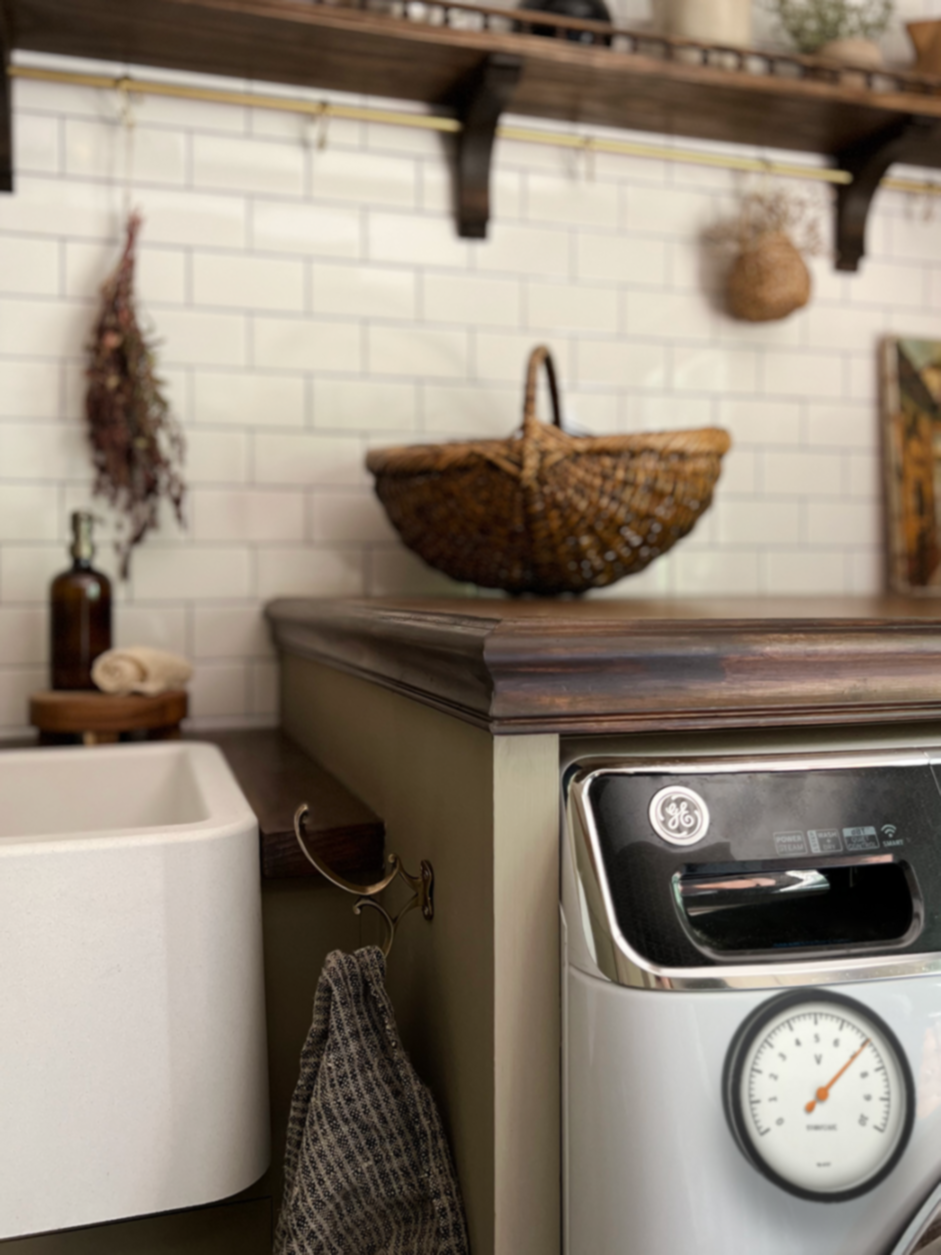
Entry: 7 V
